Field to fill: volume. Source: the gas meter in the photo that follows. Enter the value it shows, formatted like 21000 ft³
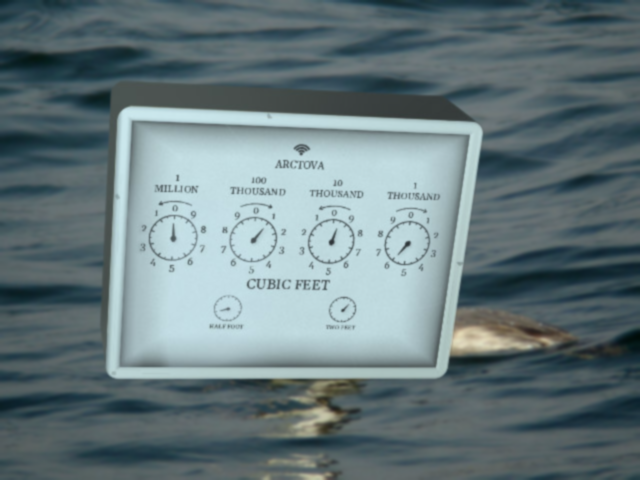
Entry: 9600 ft³
